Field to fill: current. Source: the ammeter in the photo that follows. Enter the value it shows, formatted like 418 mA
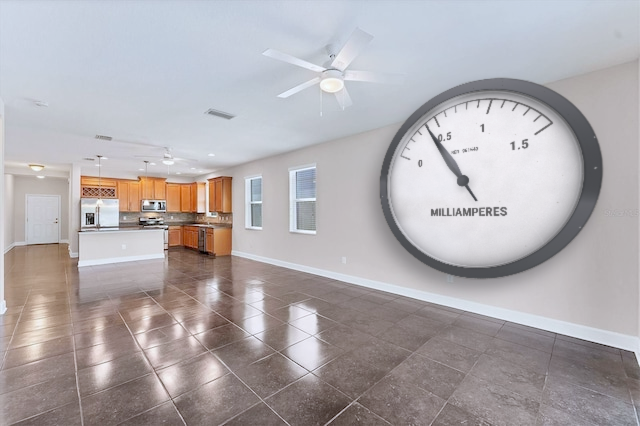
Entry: 0.4 mA
